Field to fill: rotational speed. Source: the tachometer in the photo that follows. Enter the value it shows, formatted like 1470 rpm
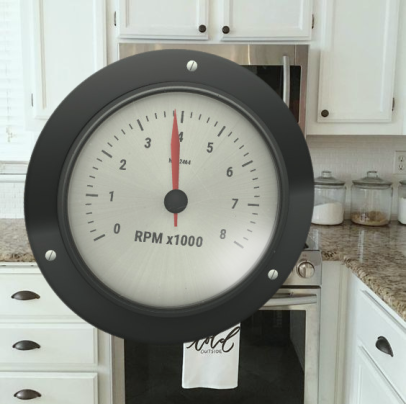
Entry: 3800 rpm
